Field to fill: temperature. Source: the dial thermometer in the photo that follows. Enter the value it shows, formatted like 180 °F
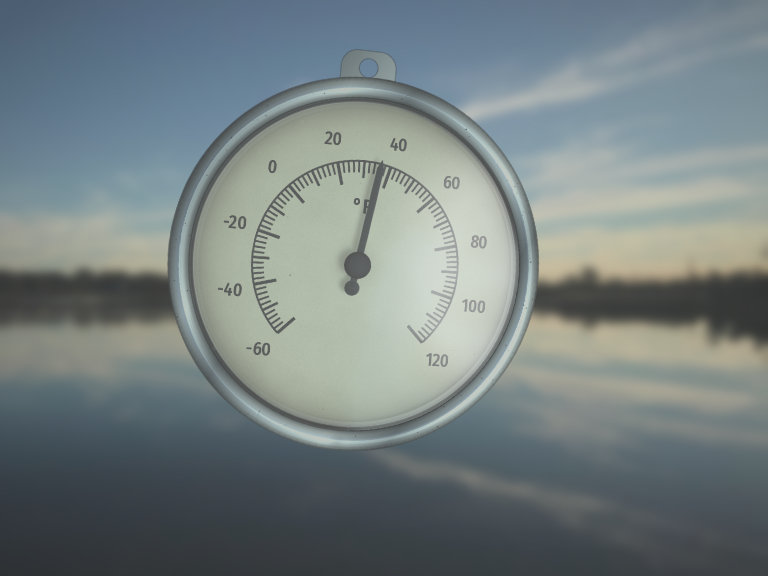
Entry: 36 °F
